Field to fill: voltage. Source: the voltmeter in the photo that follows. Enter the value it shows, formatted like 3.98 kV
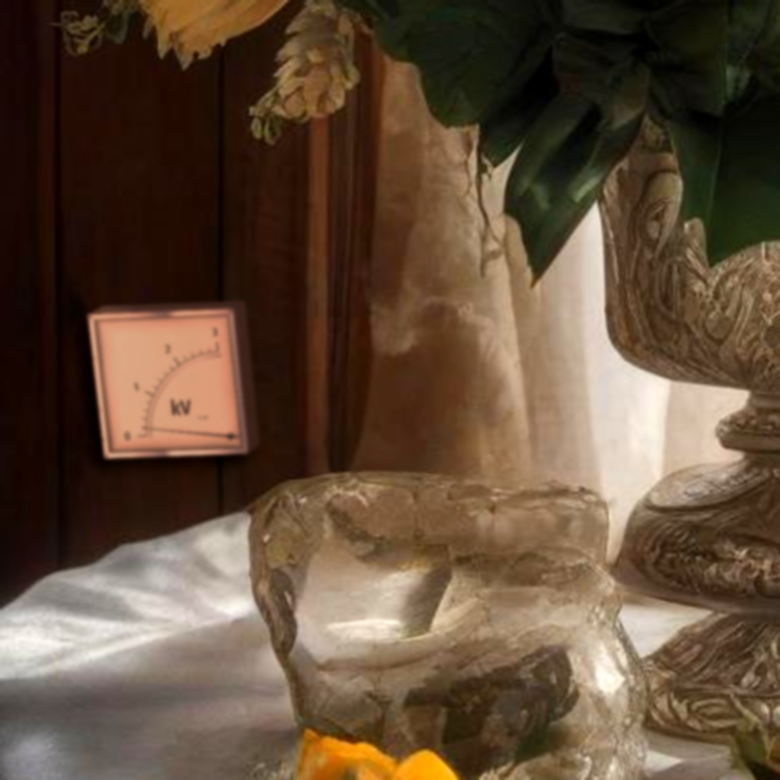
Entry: 0.2 kV
